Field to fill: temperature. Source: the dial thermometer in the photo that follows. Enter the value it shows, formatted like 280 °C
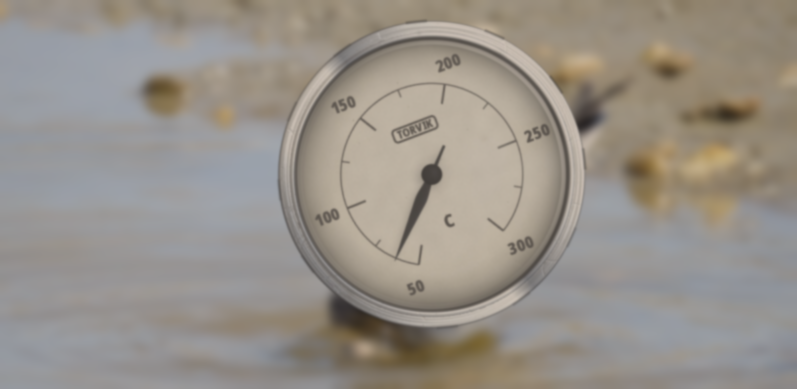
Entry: 62.5 °C
